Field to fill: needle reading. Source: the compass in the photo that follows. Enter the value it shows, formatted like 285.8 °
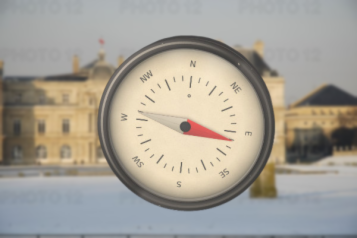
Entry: 100 °
